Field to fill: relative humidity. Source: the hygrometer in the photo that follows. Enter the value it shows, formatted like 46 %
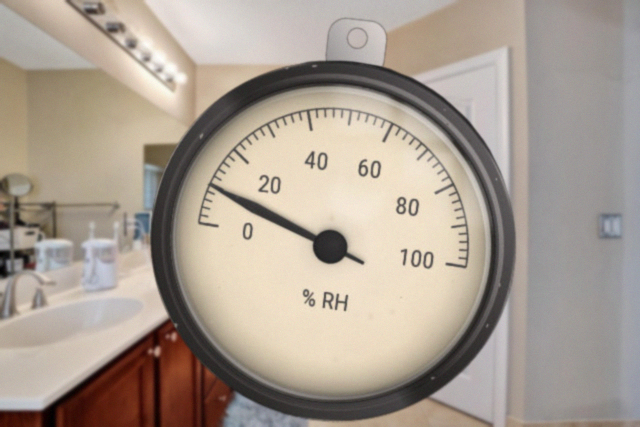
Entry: 10 %
